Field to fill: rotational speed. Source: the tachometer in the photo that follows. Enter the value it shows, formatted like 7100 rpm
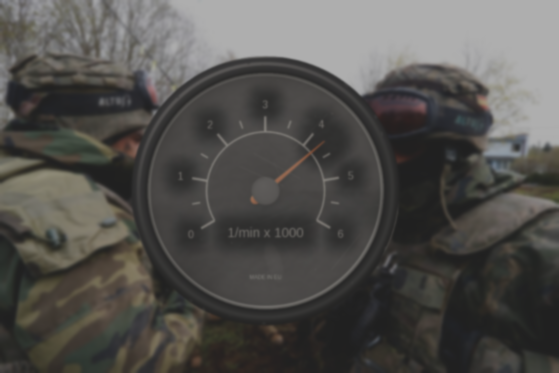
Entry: 4250 rpm
